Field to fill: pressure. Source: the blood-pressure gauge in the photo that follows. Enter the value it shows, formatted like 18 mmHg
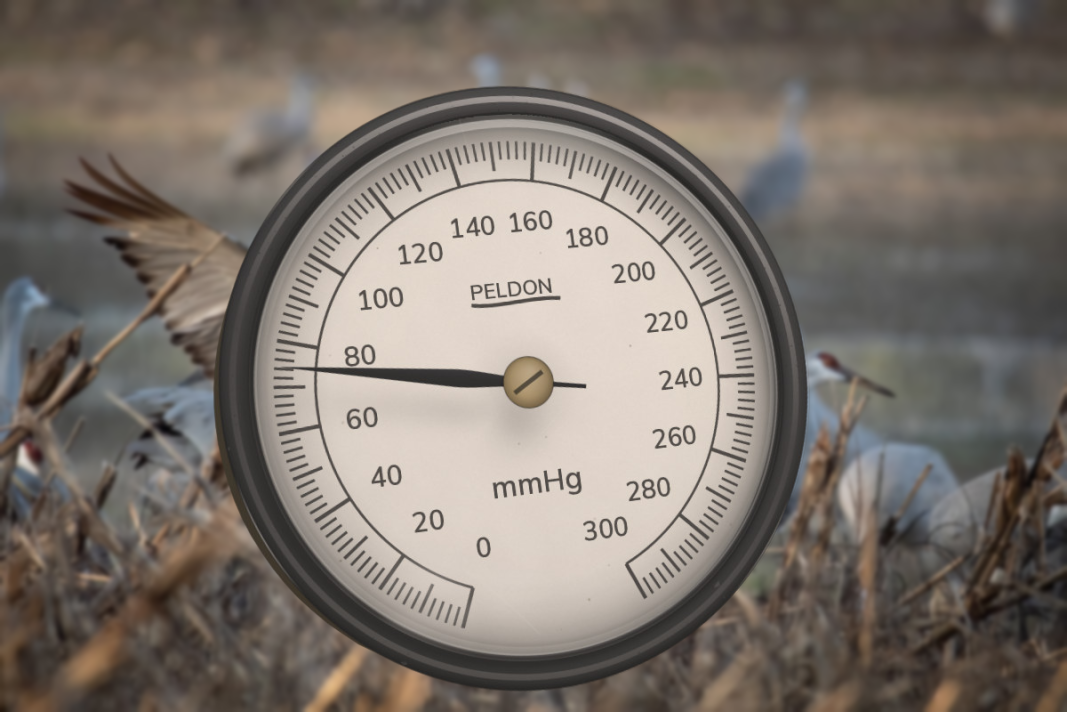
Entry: 74 mmHg
